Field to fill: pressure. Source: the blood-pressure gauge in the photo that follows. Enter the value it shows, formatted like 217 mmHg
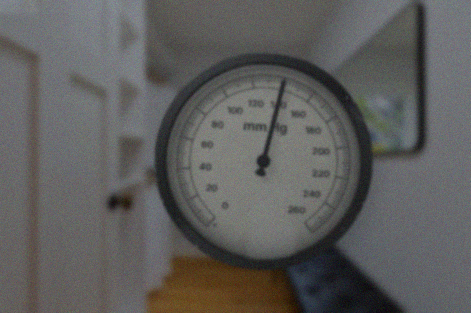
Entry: 140 mmHg
